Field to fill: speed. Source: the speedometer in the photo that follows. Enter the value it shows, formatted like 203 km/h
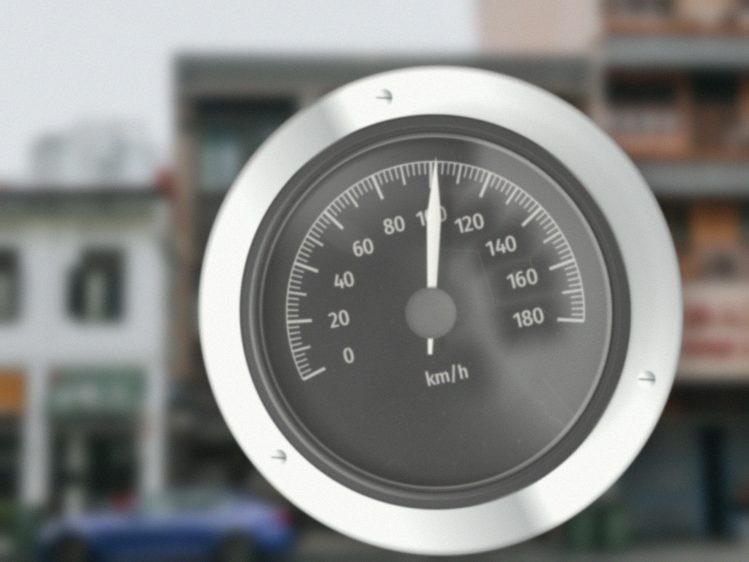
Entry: 102 km/h
